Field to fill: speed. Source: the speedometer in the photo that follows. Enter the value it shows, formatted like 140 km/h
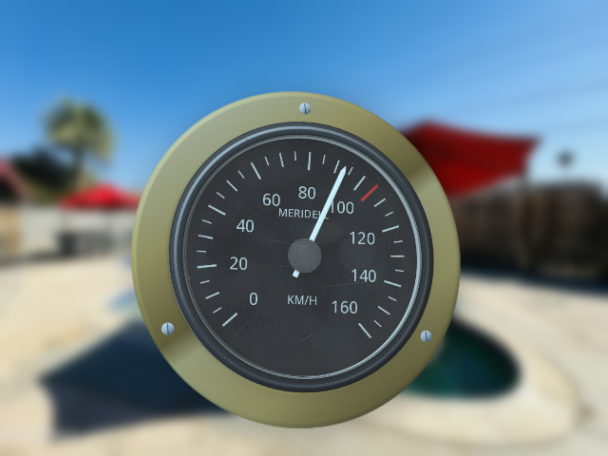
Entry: 92.5 km/h
